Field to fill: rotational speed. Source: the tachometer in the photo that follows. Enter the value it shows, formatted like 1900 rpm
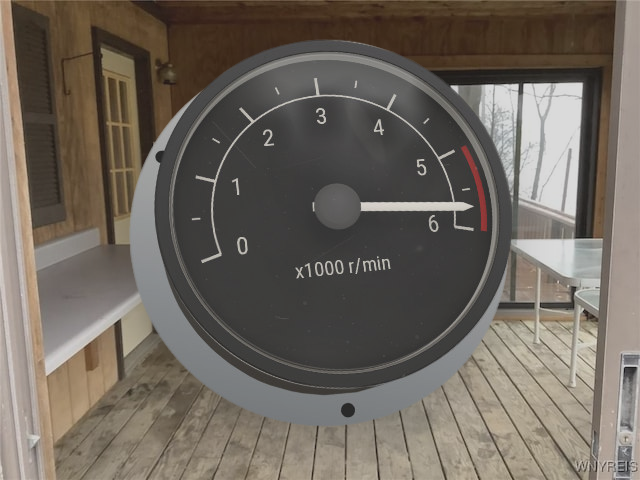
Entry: 5750 rpm
